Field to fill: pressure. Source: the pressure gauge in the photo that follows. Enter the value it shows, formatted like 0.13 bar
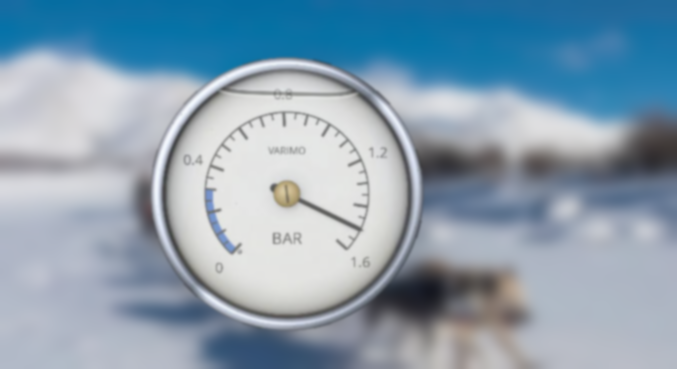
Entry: 1.5 bar
